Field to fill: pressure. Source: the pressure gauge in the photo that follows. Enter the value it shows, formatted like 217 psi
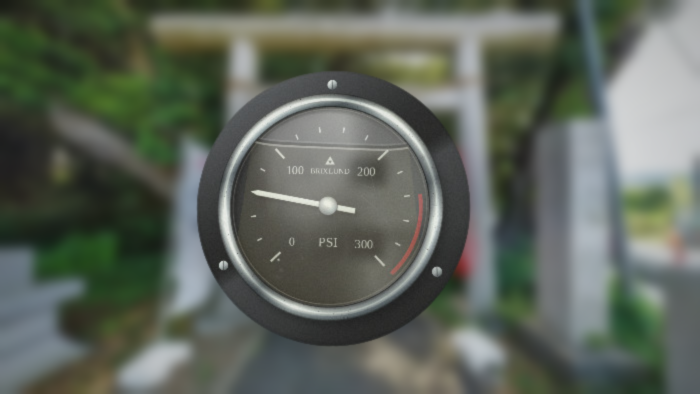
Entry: 60 psi
